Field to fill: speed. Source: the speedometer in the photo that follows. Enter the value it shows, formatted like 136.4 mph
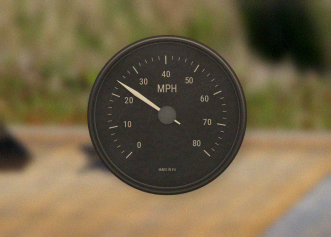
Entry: 24 mph
